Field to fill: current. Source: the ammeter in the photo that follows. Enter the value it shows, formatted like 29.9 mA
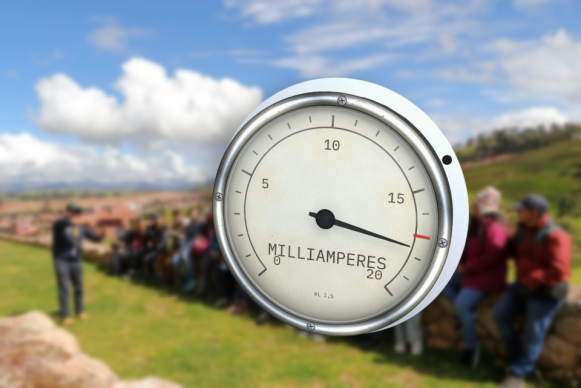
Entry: 17.5 mA
